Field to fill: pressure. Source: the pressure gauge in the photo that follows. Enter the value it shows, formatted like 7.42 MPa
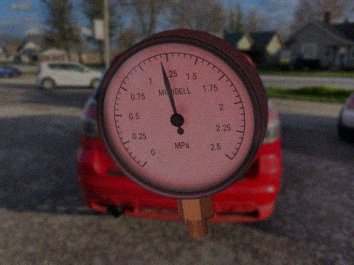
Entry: 1.2 MPa
